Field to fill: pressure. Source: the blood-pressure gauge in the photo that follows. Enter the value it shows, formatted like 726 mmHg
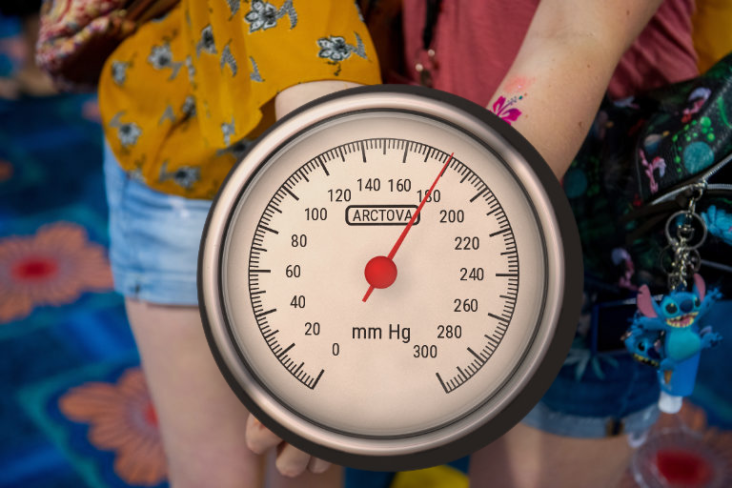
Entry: 180 mmHg
